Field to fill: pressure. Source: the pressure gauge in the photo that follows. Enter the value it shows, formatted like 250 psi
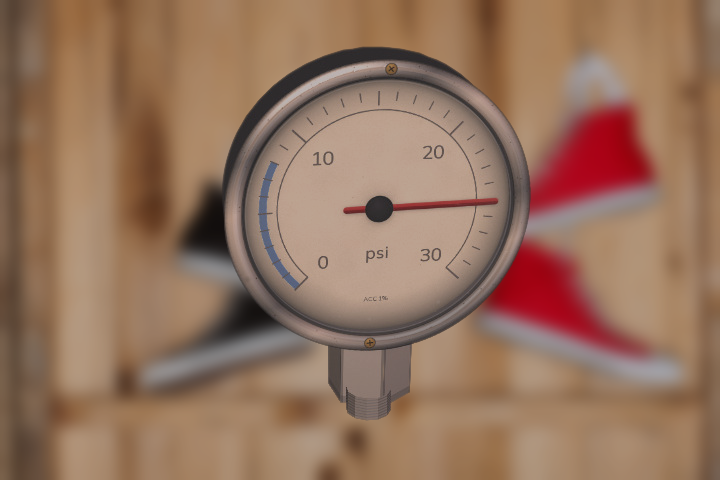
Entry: 25 psi
